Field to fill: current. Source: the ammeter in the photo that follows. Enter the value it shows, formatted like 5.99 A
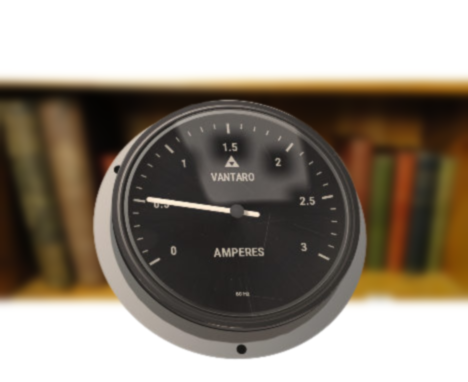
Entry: 0.5 A
